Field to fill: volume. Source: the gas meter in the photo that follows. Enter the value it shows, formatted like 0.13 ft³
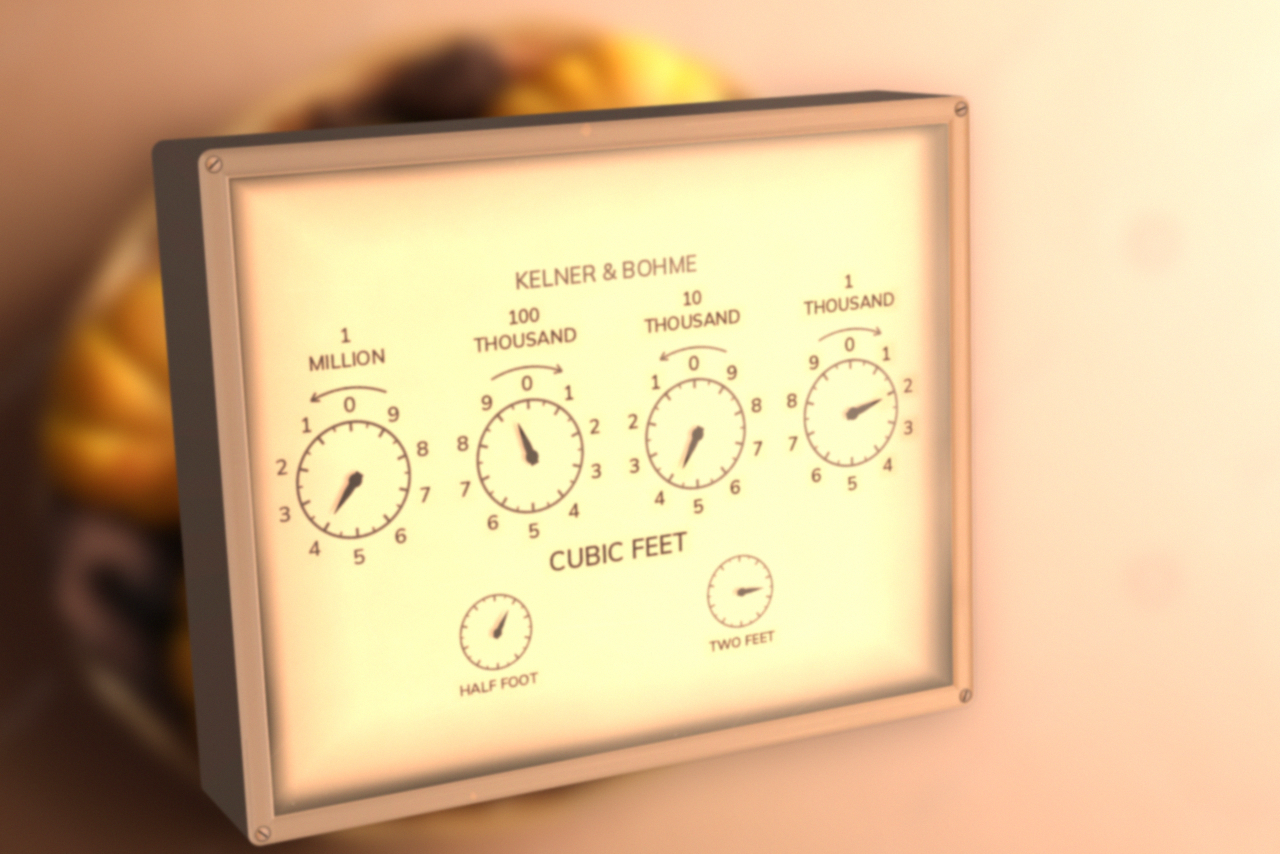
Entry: 394200 ft³
